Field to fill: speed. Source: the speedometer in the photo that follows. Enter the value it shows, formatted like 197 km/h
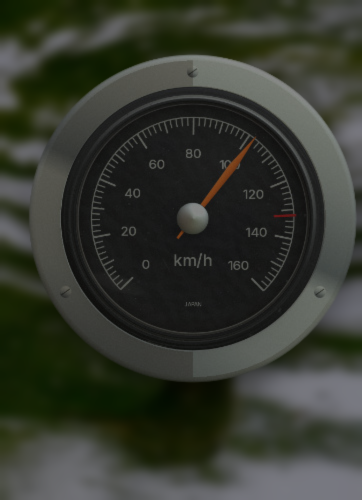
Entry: 102 km/h
